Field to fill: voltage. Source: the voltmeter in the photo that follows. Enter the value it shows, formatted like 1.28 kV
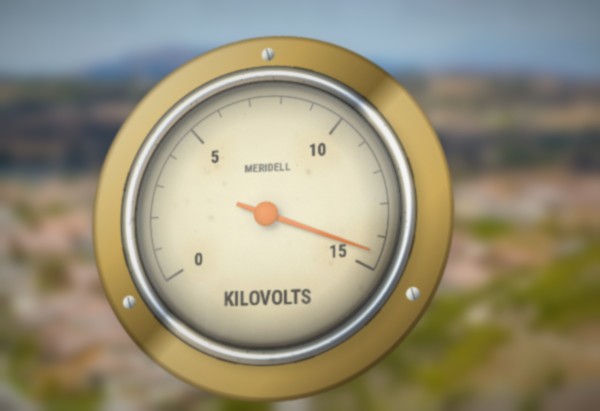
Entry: 14.5 kV
